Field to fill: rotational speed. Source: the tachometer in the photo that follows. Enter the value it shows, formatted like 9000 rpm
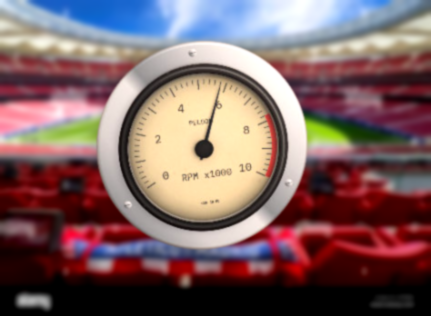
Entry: 5800 rpm
